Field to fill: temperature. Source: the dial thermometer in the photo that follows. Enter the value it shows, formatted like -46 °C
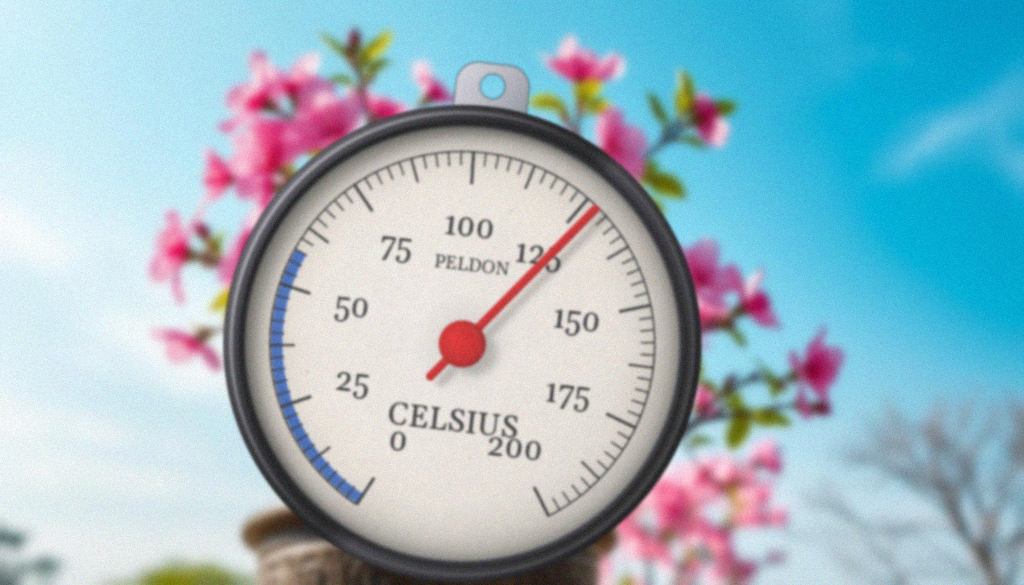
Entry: 127.5 °C
